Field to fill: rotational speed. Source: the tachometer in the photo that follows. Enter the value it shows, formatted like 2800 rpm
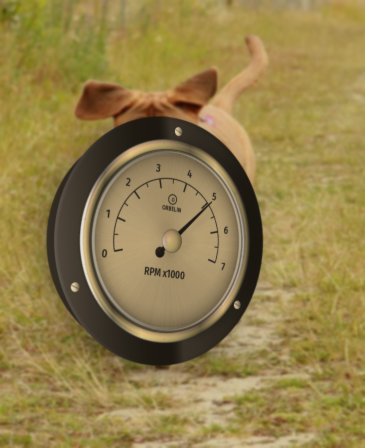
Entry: 5000 rpm
